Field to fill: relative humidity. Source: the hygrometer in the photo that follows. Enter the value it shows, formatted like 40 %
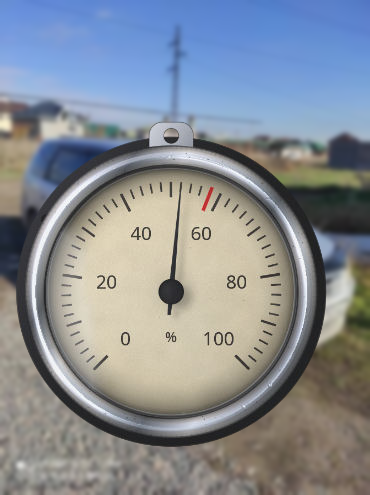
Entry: 52 %
